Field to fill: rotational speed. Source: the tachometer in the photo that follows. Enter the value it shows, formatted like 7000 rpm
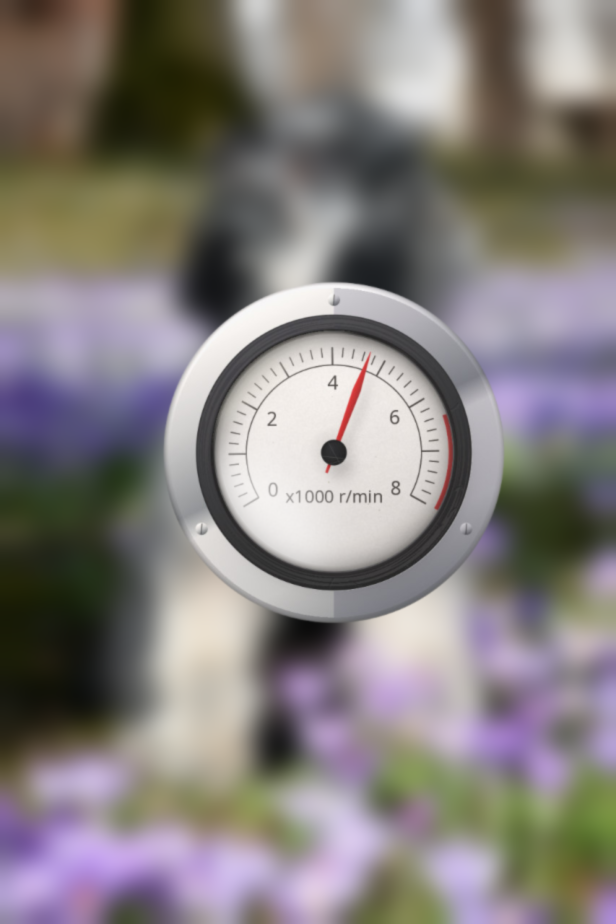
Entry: 4700 rpm
